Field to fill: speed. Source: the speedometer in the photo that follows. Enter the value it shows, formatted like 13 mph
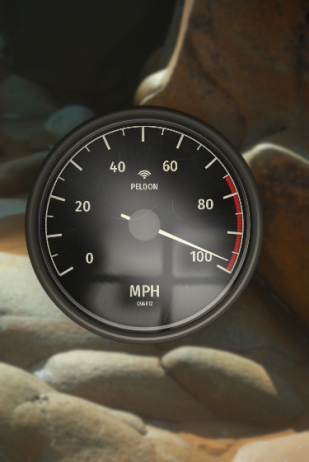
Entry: 97.5 mph
